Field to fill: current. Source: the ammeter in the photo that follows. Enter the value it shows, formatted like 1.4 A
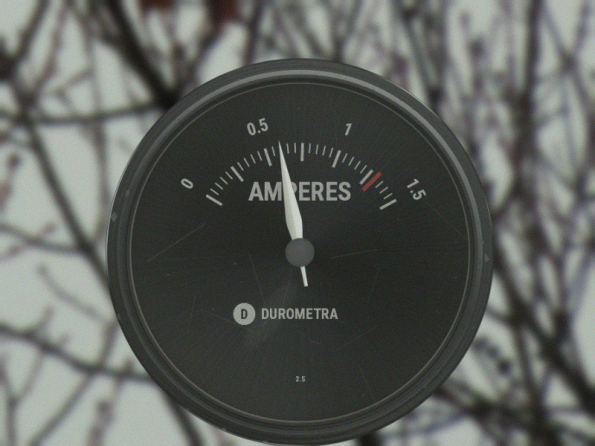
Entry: 0.6 A
